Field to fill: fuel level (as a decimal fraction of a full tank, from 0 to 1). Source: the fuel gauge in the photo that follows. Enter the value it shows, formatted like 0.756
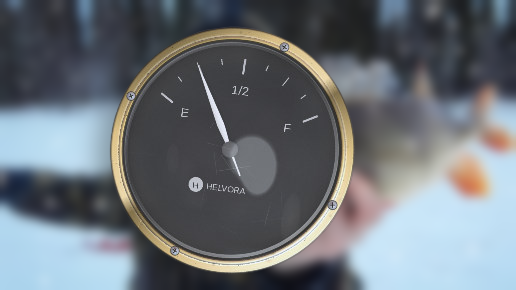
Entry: 0.25
